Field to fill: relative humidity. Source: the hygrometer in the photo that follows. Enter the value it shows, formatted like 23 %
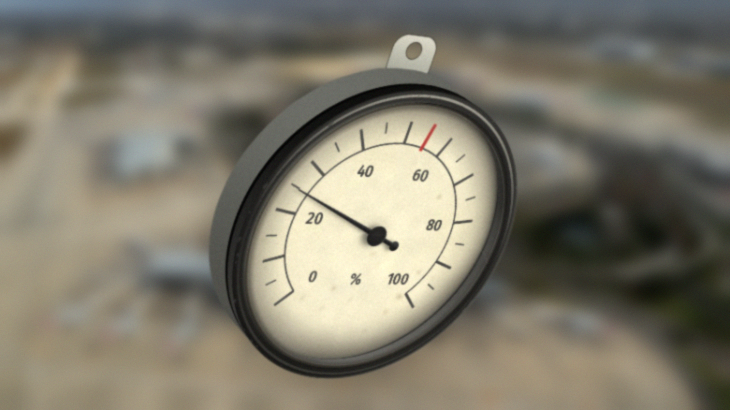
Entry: 25 %
